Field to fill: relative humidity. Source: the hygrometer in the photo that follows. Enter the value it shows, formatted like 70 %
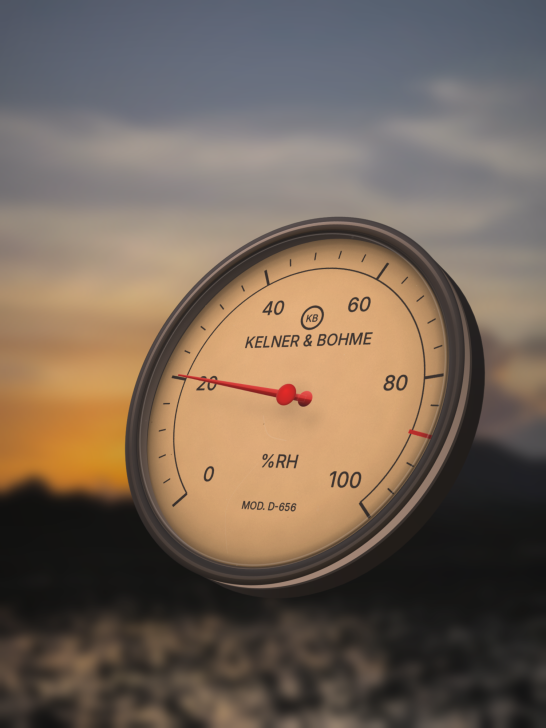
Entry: 20 %
